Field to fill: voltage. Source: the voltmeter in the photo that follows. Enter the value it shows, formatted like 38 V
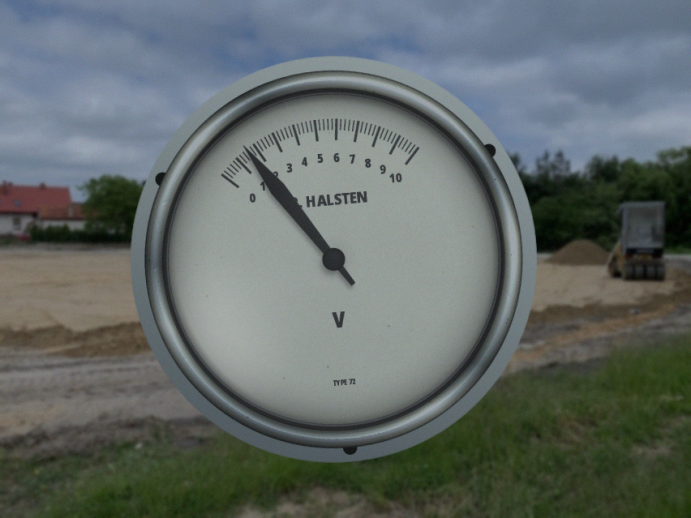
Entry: 1.6 V
